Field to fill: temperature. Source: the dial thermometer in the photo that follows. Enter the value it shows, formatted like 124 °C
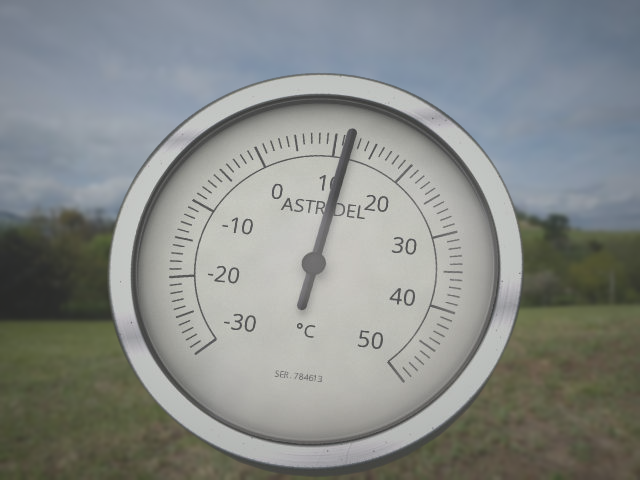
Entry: 12 °C
